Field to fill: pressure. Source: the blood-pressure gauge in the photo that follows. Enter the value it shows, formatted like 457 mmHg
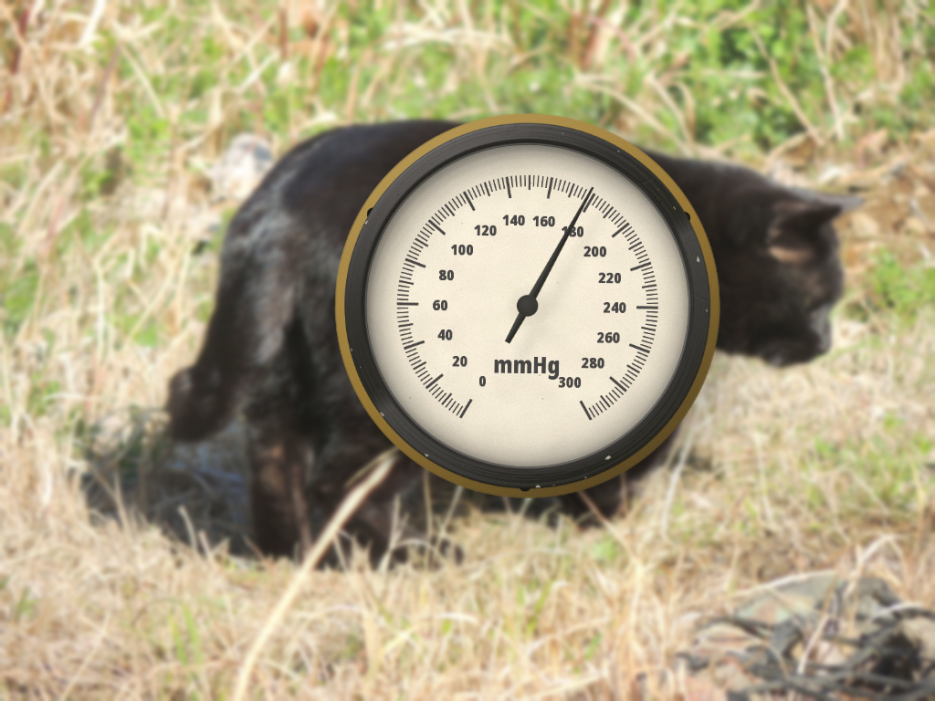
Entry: 178 mmHg
